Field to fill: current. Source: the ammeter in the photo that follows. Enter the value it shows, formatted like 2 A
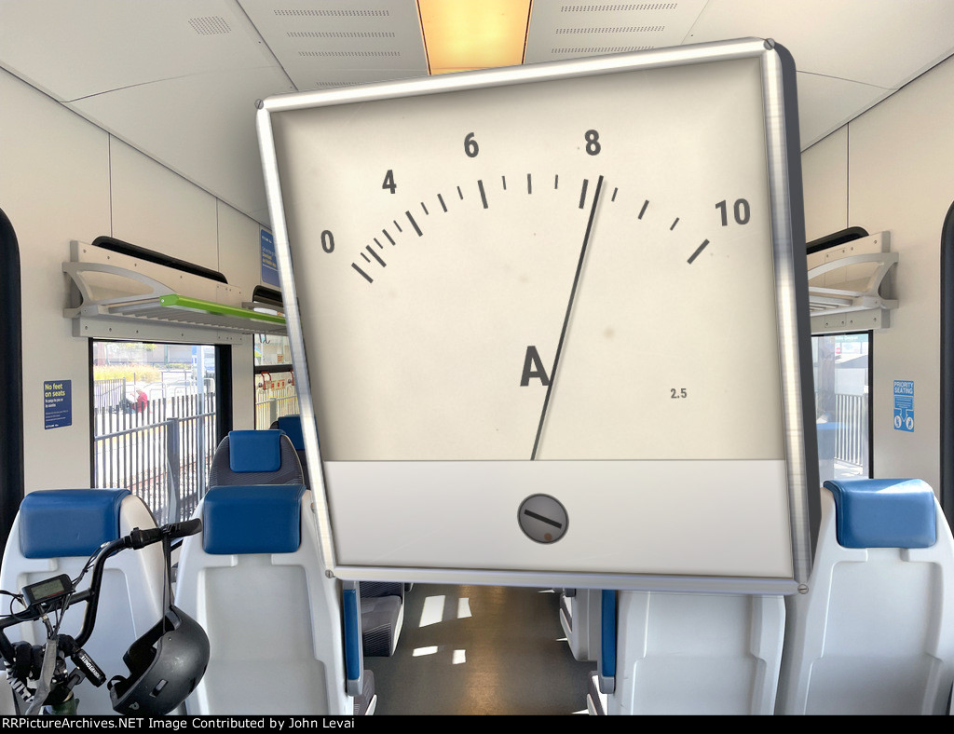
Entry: 8.25 A
